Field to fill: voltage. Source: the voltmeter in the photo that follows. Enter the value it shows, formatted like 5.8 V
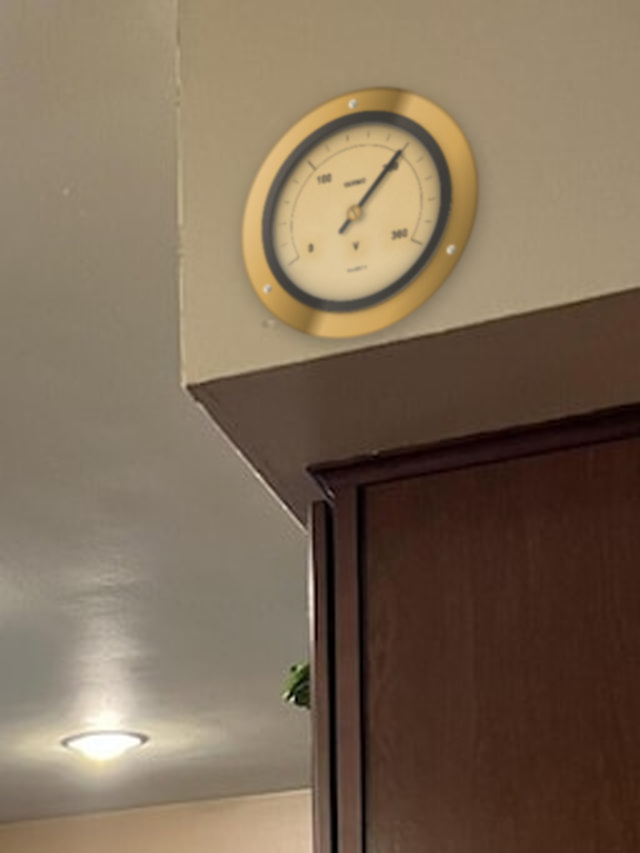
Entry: 200 V
